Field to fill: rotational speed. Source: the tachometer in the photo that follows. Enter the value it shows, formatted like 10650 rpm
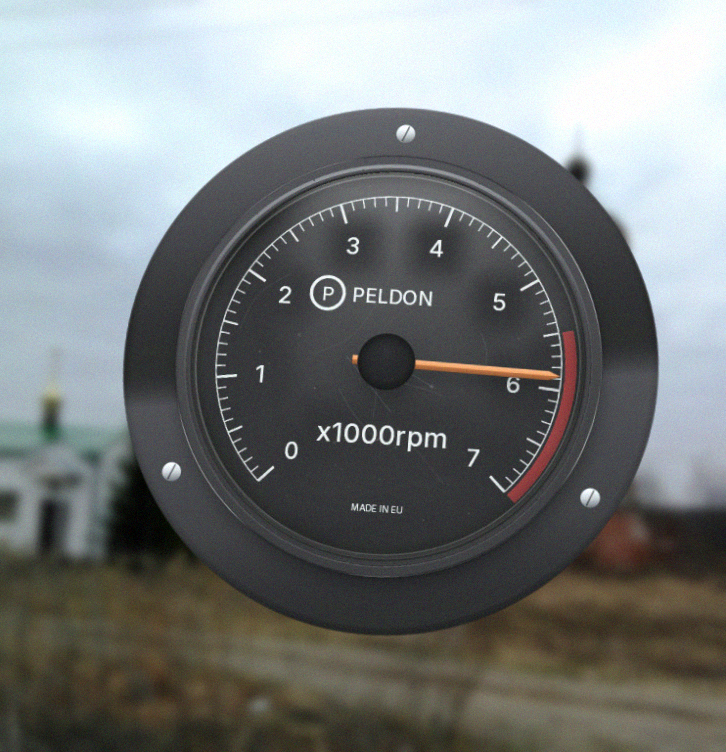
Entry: 5900 rpm
